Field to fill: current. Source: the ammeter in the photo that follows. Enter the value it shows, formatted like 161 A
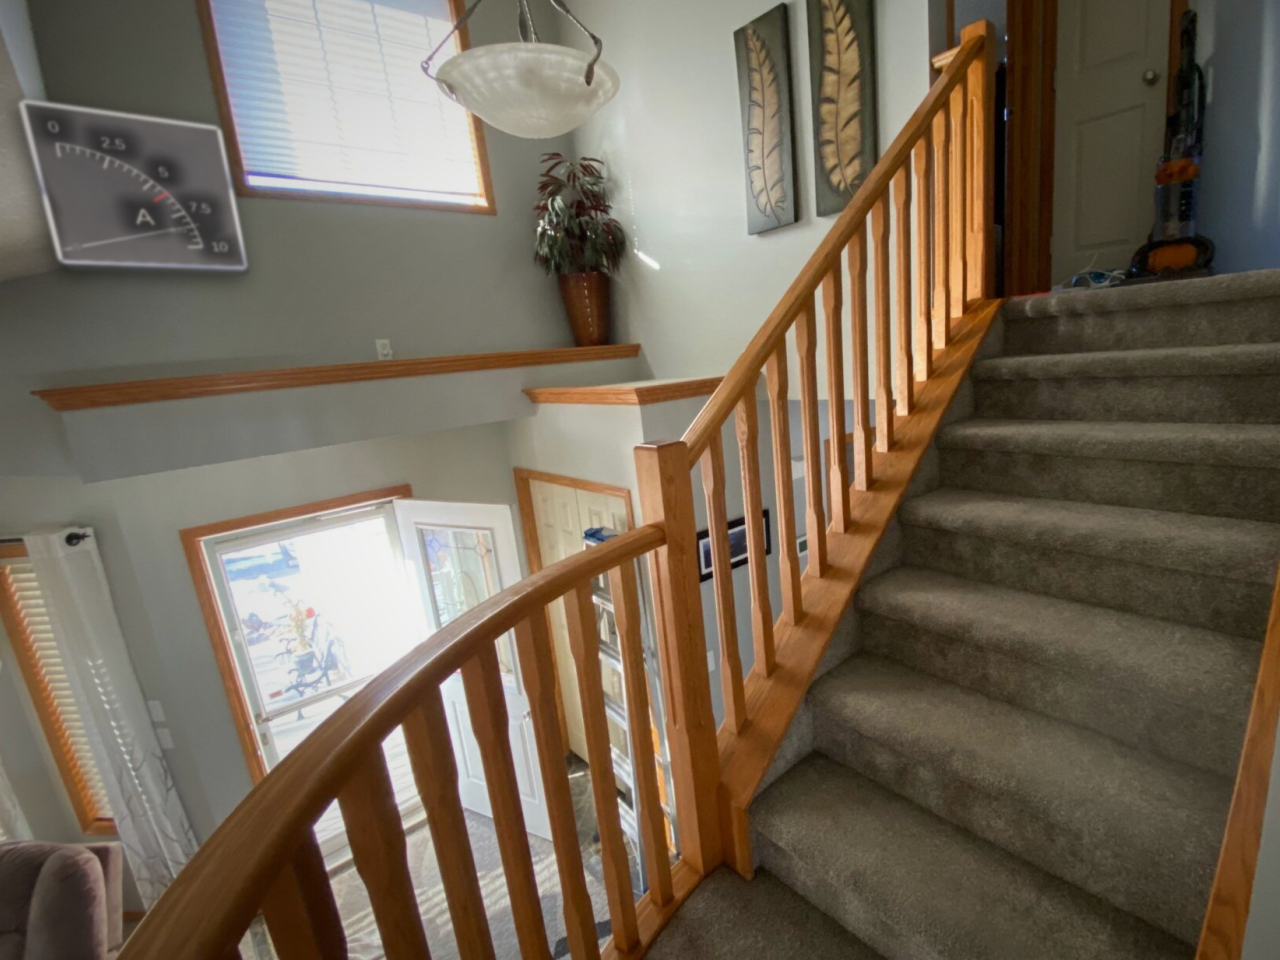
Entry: 8.5 A
